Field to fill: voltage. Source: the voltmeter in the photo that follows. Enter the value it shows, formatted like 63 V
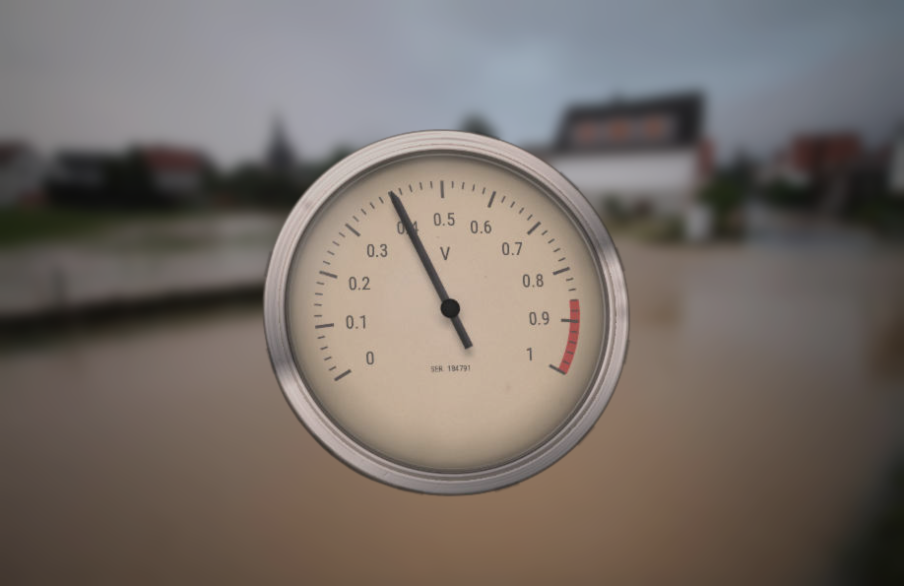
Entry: 0.4 V
